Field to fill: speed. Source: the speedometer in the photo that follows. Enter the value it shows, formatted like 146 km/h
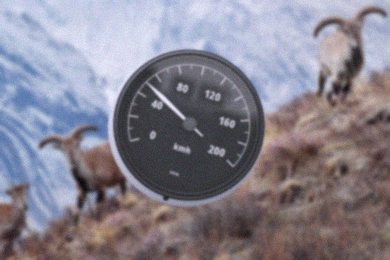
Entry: 50 km/h
